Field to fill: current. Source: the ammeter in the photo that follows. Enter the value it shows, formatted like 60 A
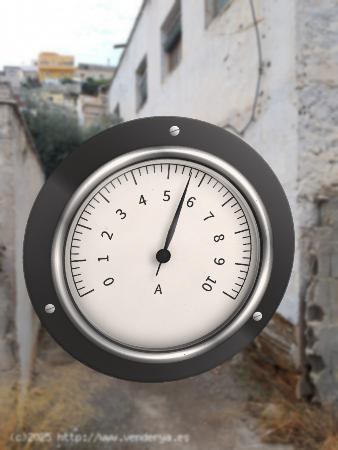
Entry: 5.6 A
